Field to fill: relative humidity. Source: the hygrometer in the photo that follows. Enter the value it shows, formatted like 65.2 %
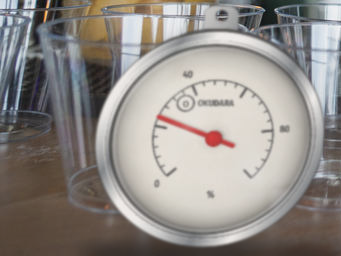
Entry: 24 %
